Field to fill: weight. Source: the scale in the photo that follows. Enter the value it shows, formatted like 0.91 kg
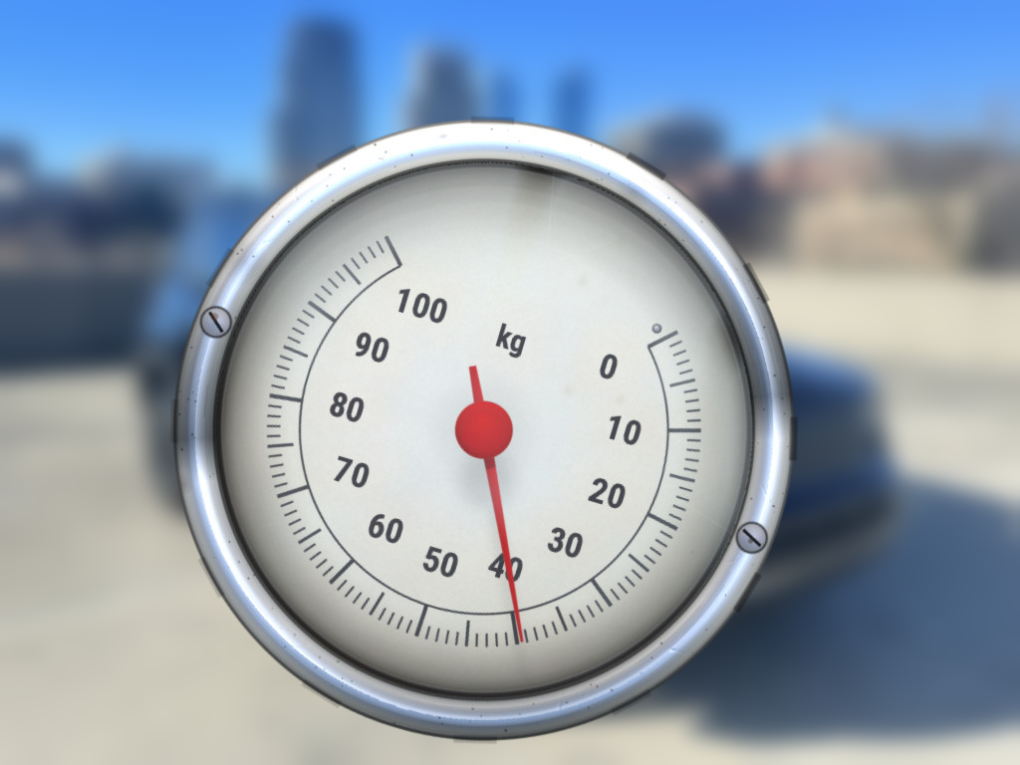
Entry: 39.5 kg
